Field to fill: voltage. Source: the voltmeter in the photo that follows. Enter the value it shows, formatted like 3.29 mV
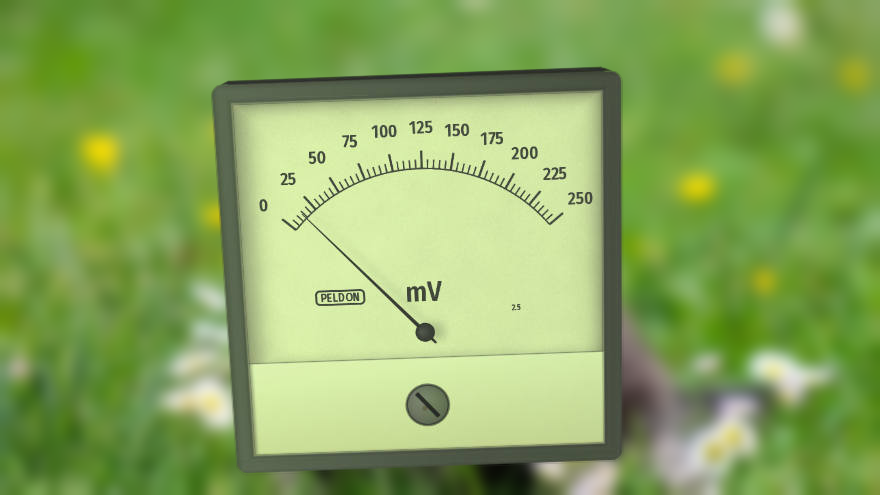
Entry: 15 mV
